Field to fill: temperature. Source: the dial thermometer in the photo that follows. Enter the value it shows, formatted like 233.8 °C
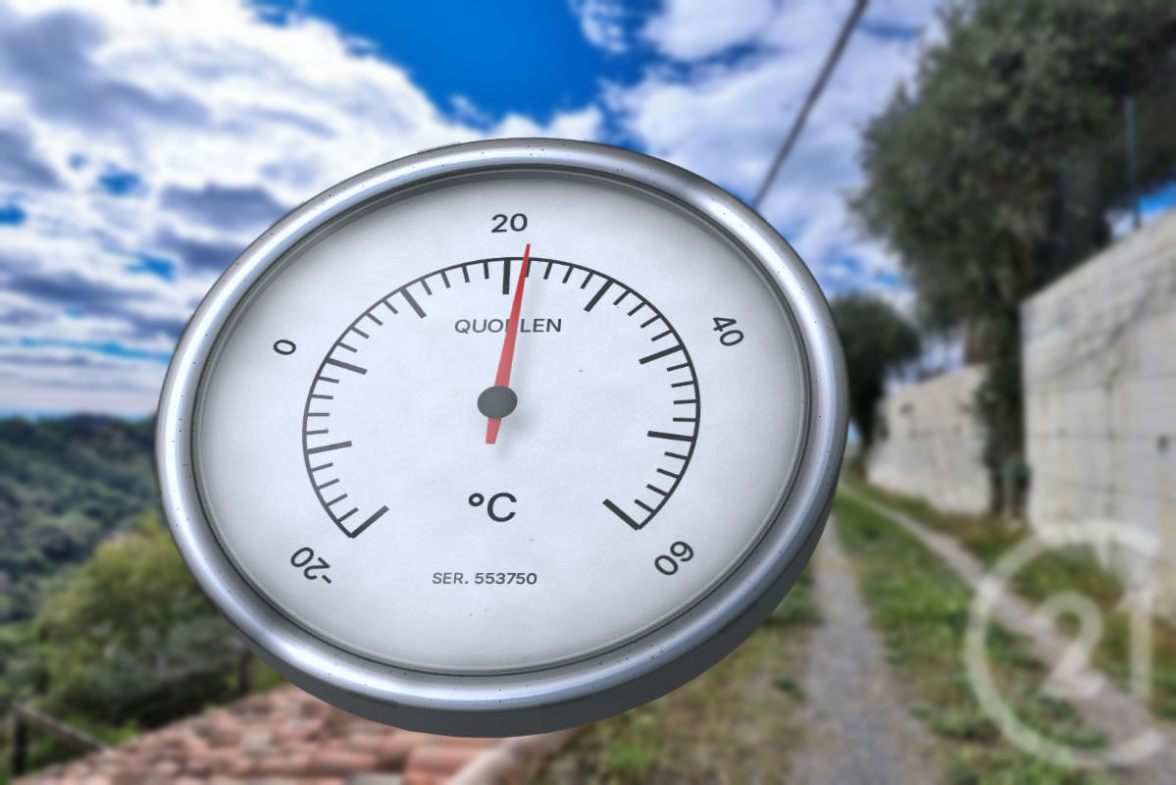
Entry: 22 °C
